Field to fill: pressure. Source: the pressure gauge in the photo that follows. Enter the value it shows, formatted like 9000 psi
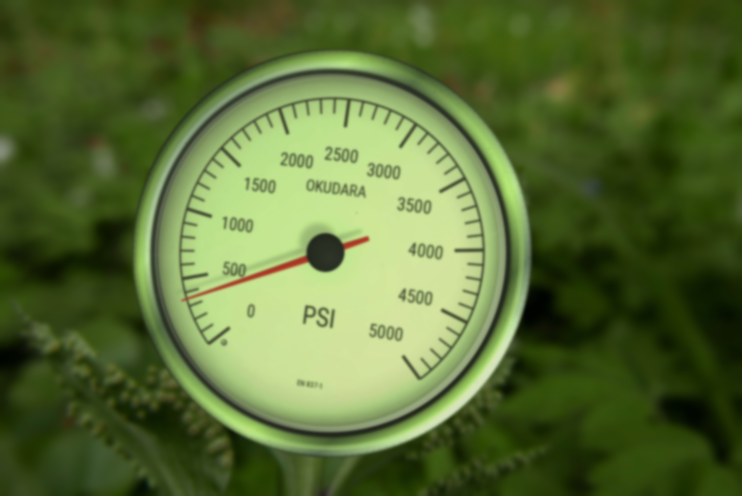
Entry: 350 psi
